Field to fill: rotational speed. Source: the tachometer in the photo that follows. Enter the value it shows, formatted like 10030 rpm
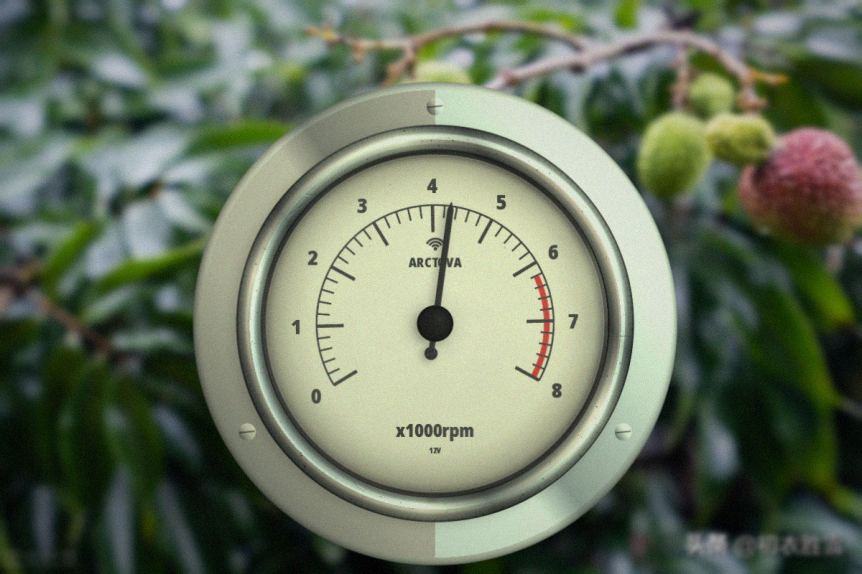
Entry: 4300 rpm
